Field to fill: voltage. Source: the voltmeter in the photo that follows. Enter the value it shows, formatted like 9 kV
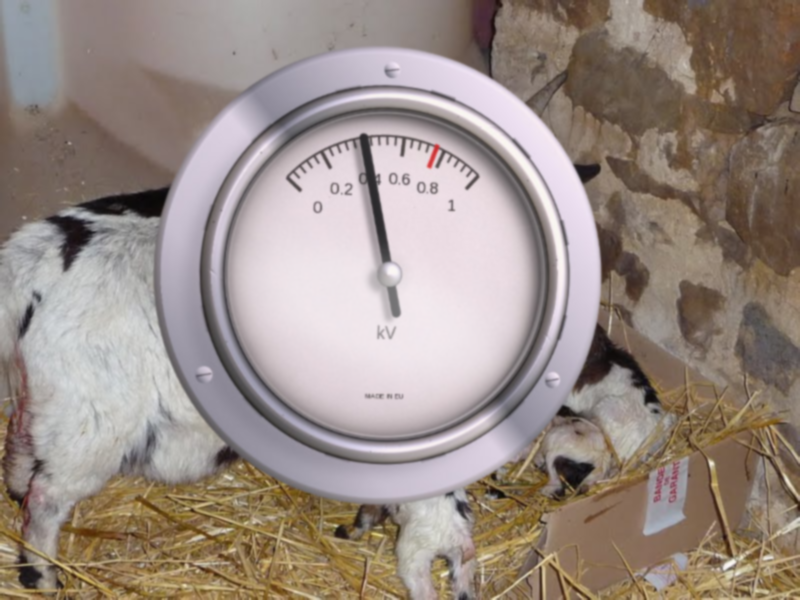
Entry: 0.4 kV
